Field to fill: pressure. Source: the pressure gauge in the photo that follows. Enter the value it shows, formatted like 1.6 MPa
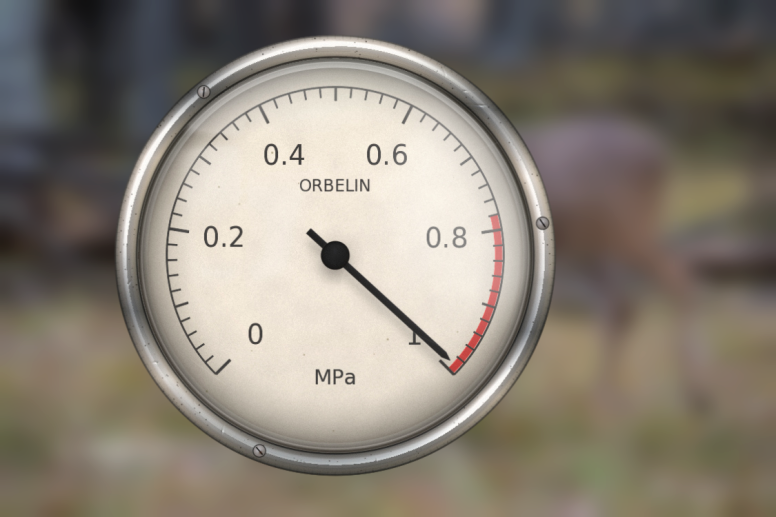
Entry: 0.99 MPa
